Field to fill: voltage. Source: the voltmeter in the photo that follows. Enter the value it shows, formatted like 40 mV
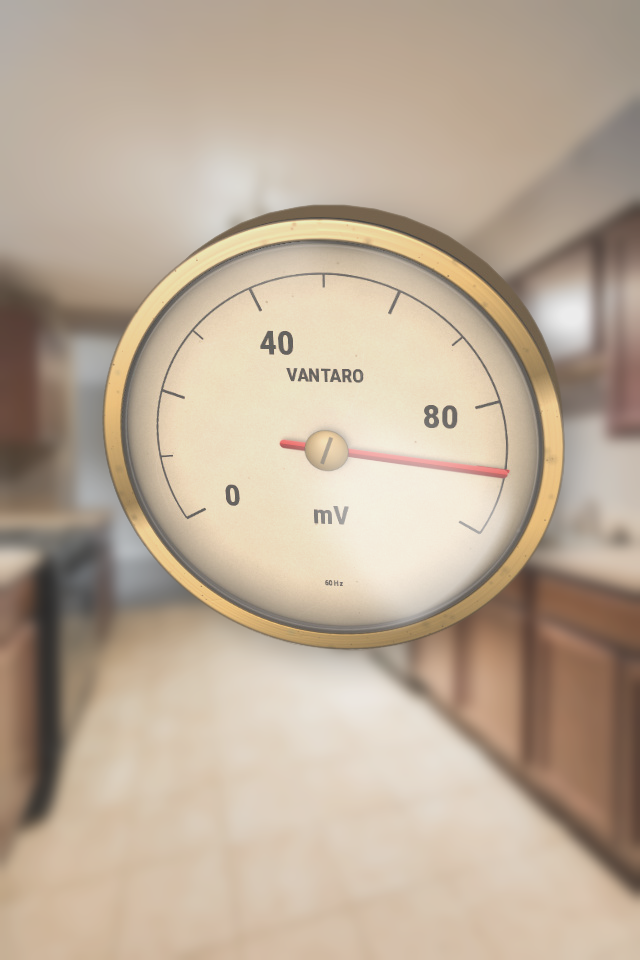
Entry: 90 mV
